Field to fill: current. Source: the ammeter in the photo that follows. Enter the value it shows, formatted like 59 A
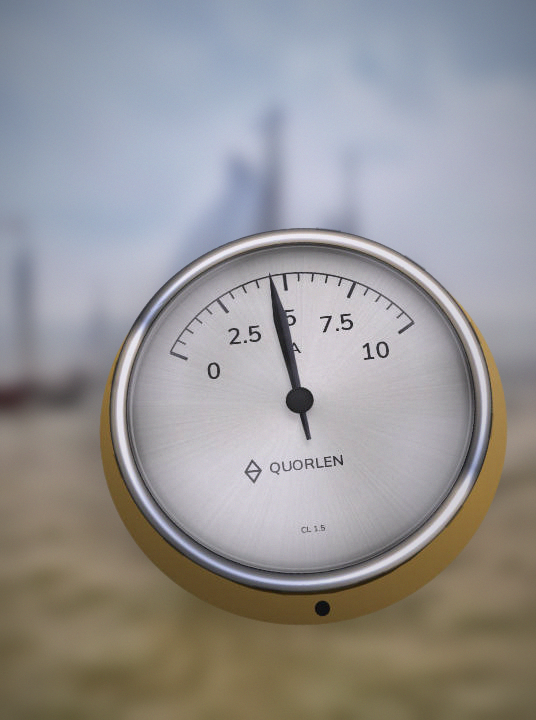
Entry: 4.5 A
